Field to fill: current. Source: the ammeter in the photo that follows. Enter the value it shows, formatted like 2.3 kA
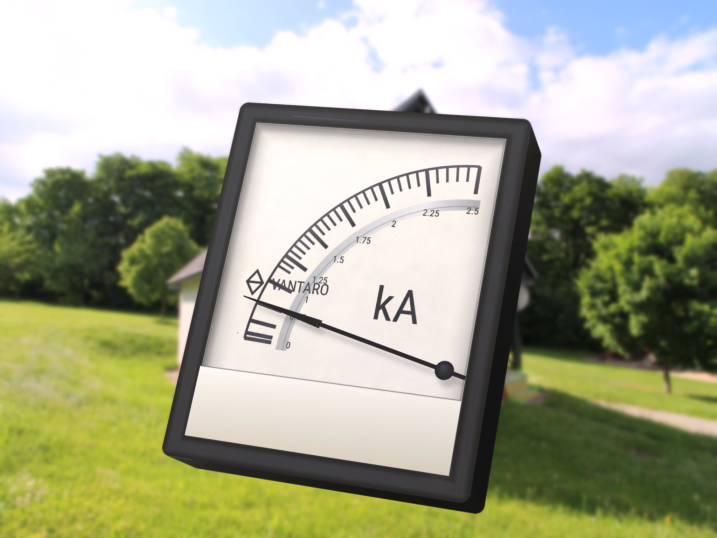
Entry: 0.75 kA
